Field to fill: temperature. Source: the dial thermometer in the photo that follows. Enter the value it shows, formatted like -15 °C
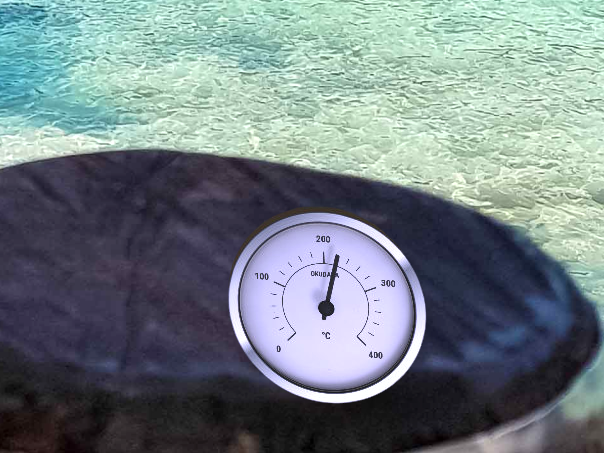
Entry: 220 °C
